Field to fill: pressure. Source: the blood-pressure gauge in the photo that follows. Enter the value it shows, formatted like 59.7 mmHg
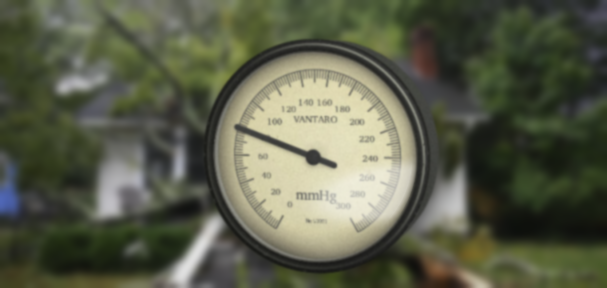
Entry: 80 mmHg
